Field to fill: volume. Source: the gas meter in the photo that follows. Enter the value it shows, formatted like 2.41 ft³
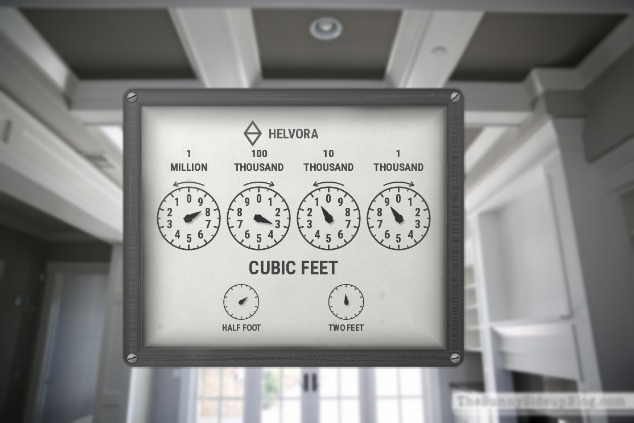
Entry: 830900 ft³
